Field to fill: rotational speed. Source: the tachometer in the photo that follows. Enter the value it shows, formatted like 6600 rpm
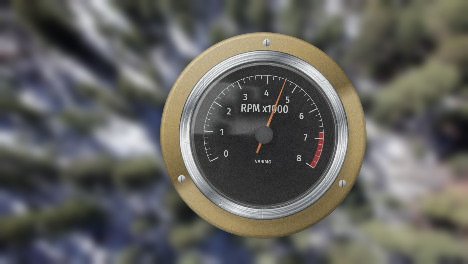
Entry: 4600 rpm
